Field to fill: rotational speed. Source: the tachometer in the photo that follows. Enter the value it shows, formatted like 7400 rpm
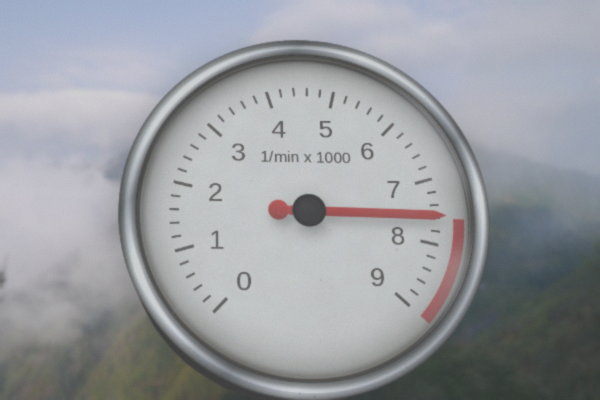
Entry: 7600 rpm
